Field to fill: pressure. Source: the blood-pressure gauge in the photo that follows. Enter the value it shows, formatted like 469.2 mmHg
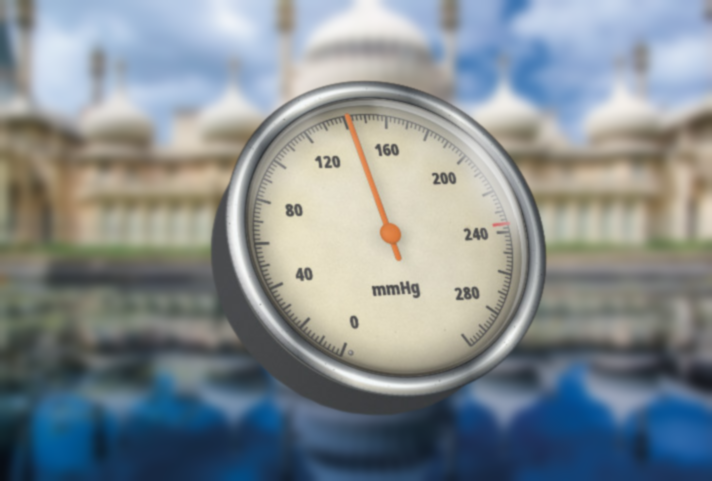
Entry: 140 mmHg
